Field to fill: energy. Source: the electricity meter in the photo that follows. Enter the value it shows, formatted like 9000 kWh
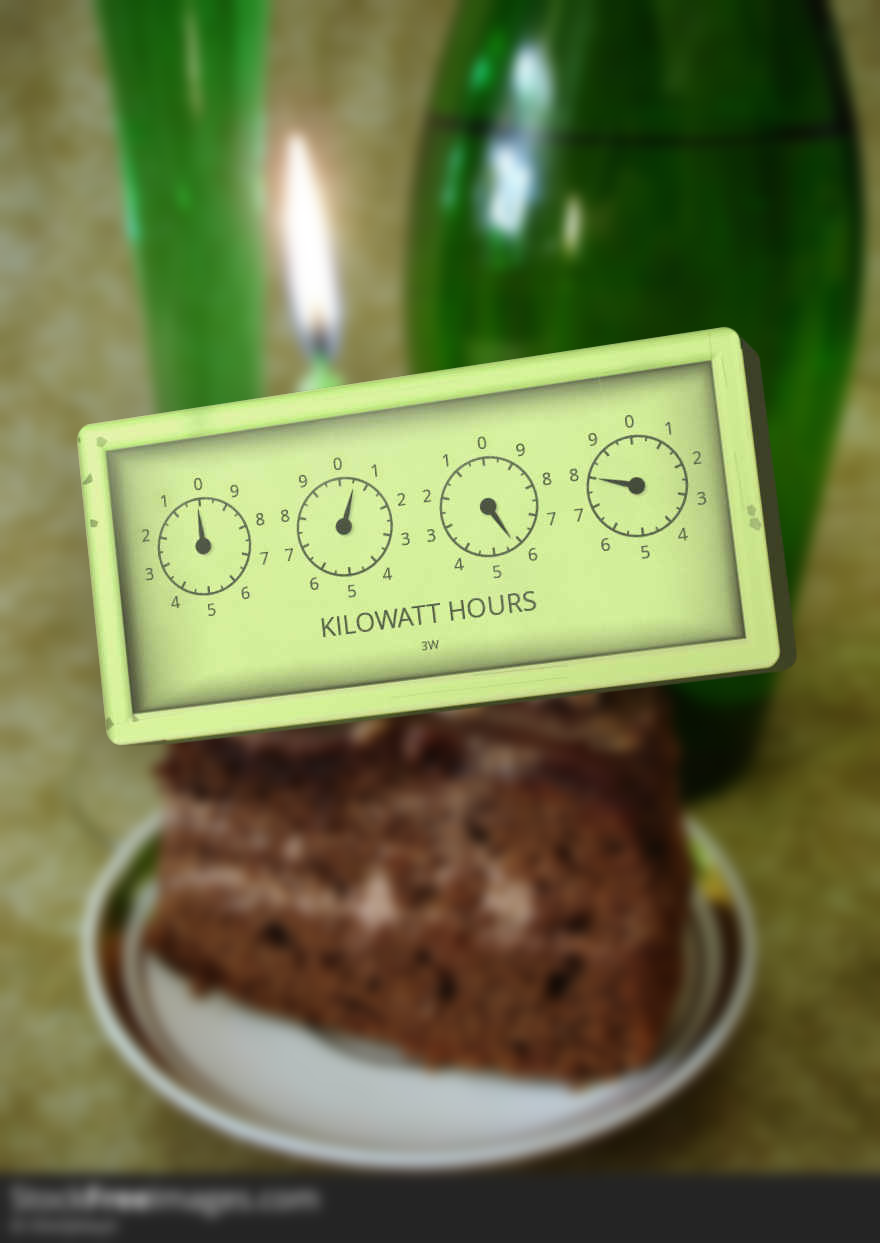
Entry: 58 kWh
